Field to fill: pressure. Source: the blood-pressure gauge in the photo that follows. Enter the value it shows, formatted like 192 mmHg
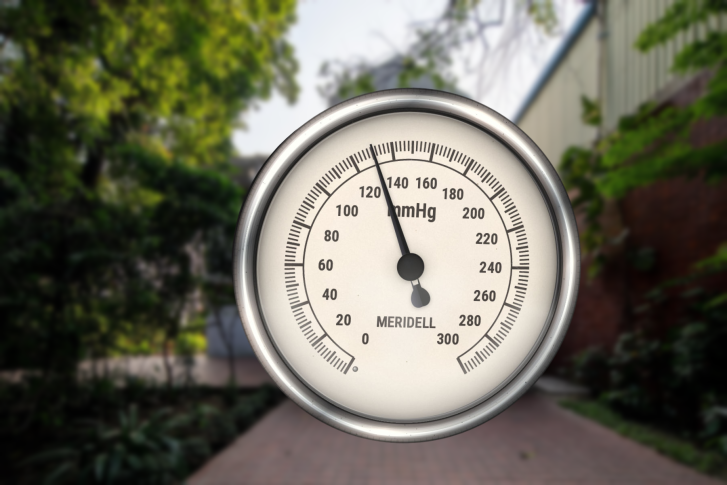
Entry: 130 mmHg
